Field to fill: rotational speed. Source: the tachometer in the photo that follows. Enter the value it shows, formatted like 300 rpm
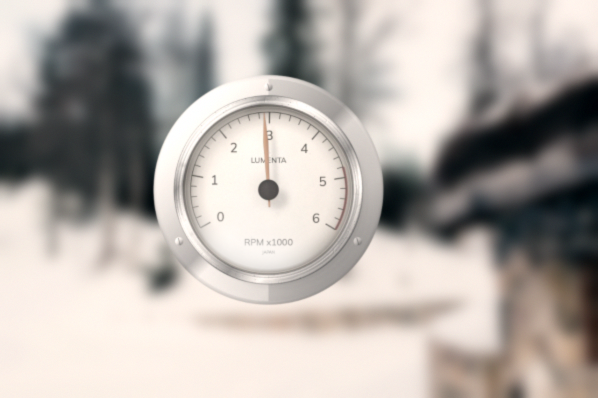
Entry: 2900 rpm
